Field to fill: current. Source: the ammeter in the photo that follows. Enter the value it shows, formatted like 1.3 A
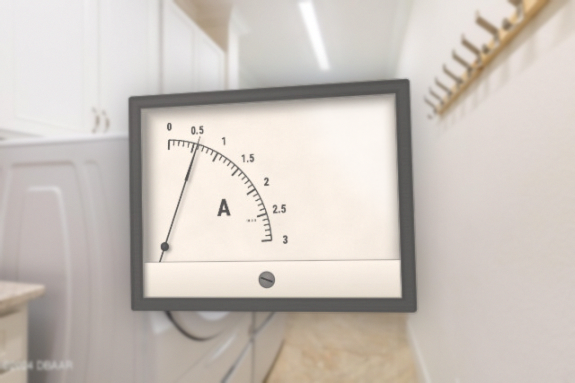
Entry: 0.6 A
